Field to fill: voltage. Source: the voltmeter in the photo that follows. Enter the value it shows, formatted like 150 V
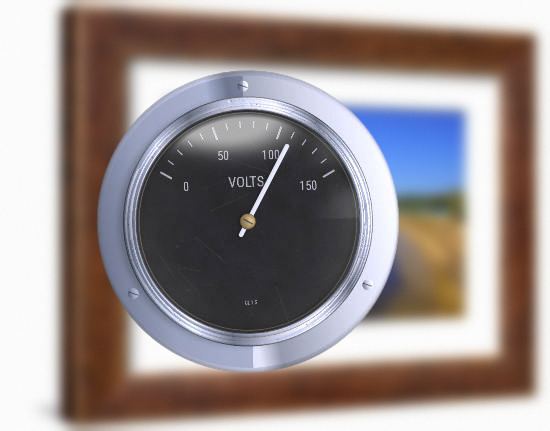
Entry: 110 V
